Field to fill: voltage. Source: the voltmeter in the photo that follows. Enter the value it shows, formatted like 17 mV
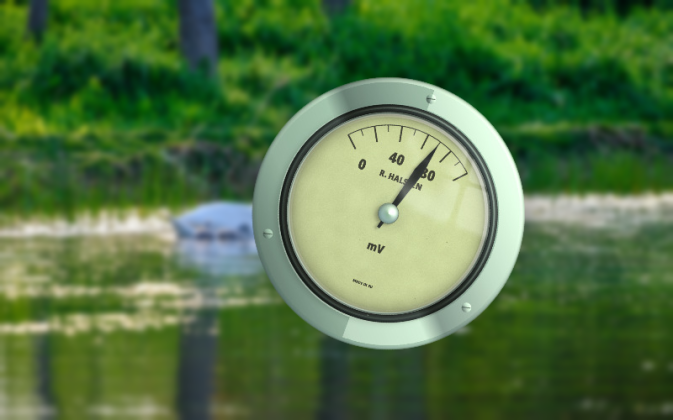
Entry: 70 mV
